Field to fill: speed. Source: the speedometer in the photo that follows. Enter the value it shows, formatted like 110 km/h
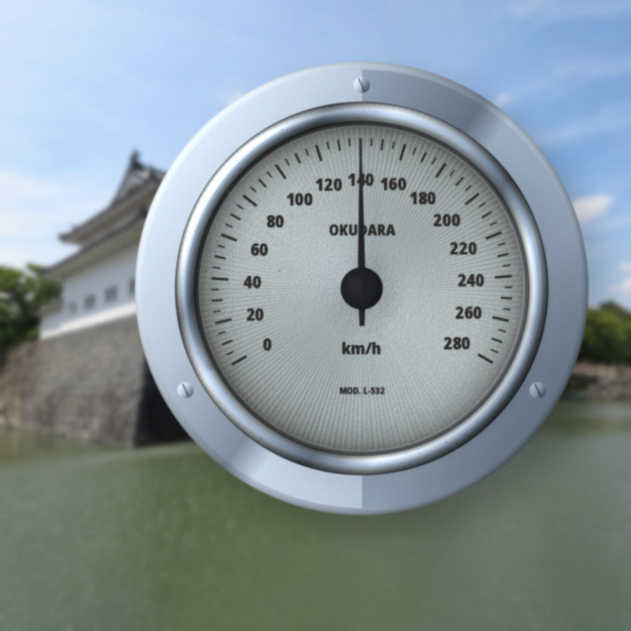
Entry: 140 km/h
